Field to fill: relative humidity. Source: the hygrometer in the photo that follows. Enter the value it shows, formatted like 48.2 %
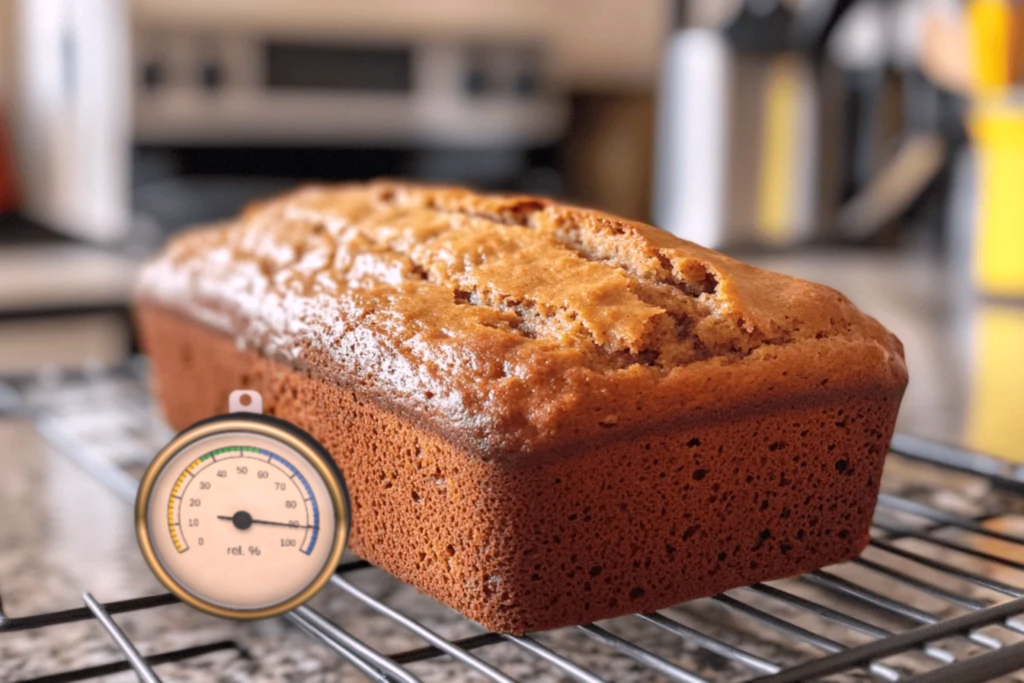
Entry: 90 %
